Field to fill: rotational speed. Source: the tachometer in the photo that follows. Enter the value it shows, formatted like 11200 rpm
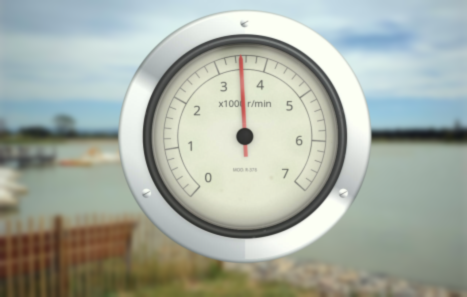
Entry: 3500 rpm
